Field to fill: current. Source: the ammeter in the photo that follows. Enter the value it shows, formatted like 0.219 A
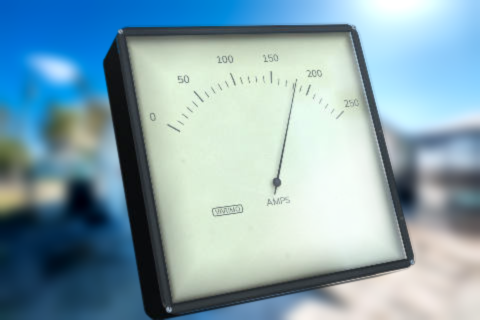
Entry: 180 A
